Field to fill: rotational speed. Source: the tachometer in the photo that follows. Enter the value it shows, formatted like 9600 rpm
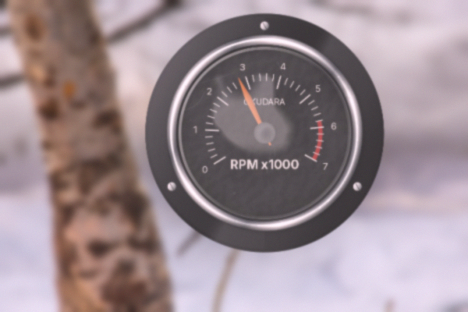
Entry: 2800 rpm
